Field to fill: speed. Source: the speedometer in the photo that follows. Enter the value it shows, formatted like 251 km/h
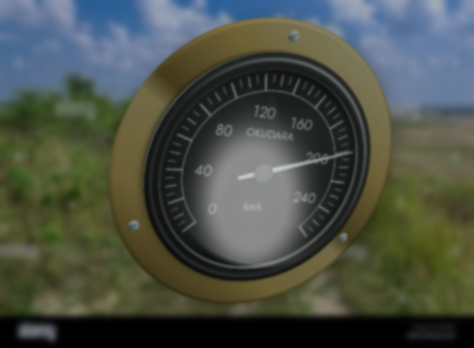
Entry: 200 km/h
